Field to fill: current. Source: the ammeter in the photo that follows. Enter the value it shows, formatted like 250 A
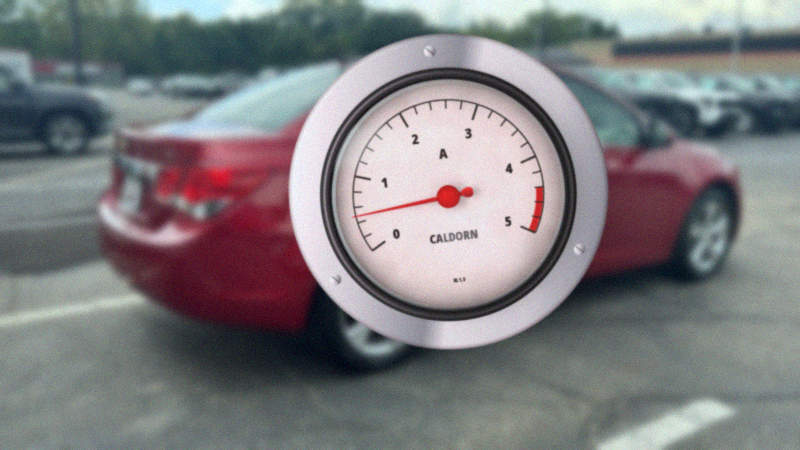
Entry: 0.5 A
